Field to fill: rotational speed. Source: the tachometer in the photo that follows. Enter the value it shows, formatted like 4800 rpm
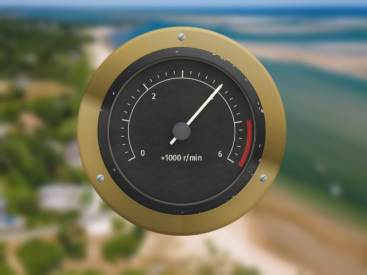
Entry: 4000 rpm
